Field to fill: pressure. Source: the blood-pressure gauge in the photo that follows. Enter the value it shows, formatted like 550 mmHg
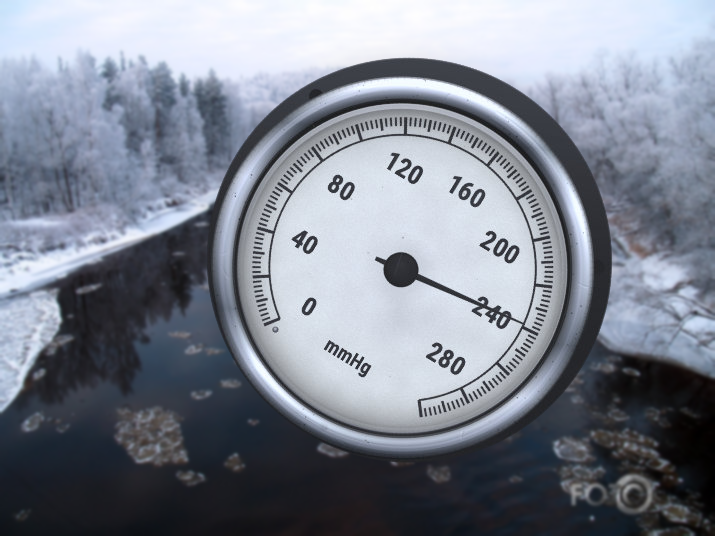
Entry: 238 mmHg
